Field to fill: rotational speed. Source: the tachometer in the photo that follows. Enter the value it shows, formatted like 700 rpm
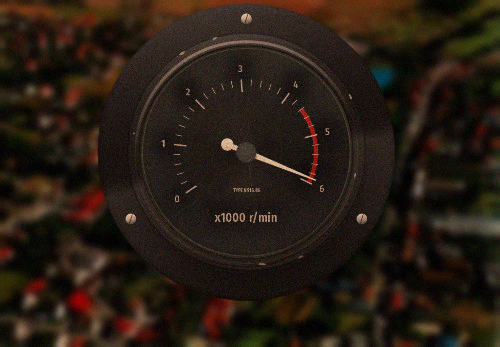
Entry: 5900 rpm
